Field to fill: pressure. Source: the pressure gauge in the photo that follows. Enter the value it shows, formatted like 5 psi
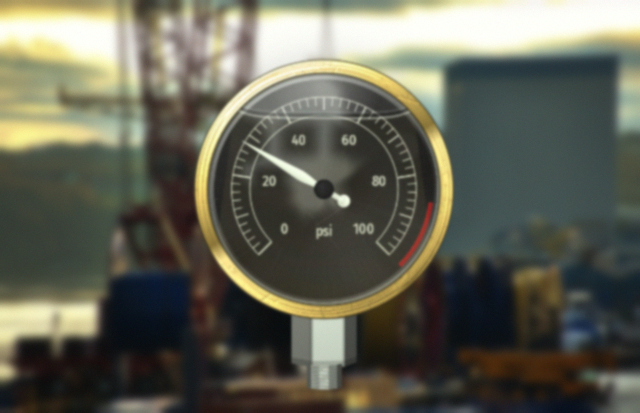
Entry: 28 psi
